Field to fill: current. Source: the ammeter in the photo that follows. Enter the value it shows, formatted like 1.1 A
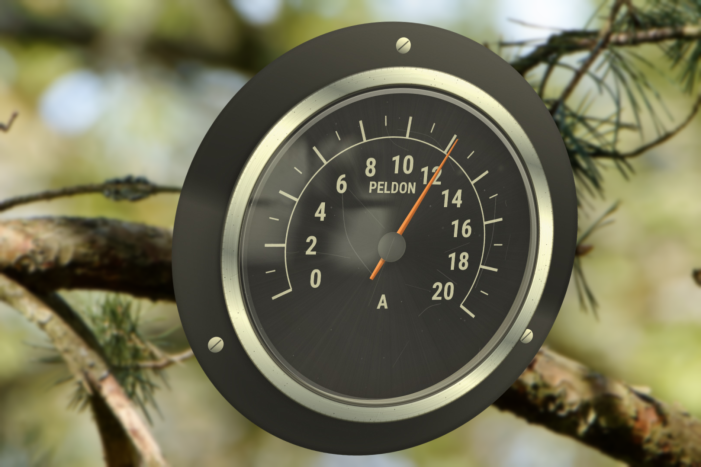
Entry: 12 A
